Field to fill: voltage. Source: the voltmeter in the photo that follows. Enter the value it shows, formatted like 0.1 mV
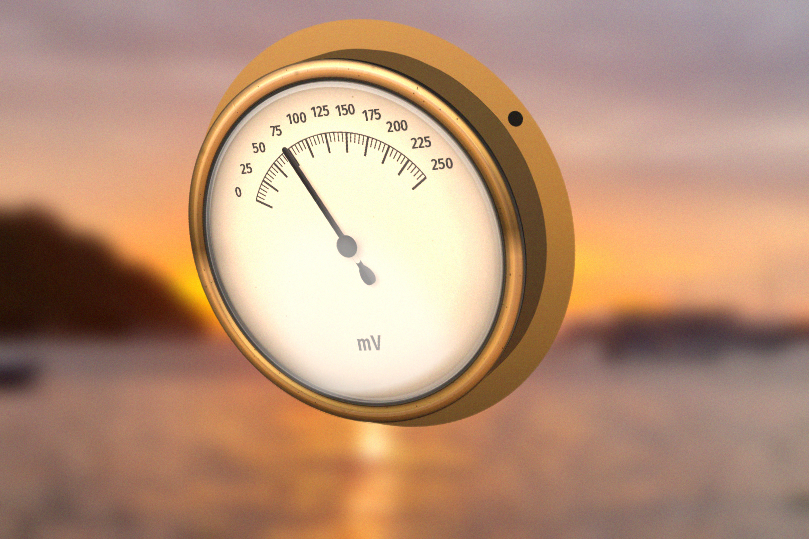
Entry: 75 mV
